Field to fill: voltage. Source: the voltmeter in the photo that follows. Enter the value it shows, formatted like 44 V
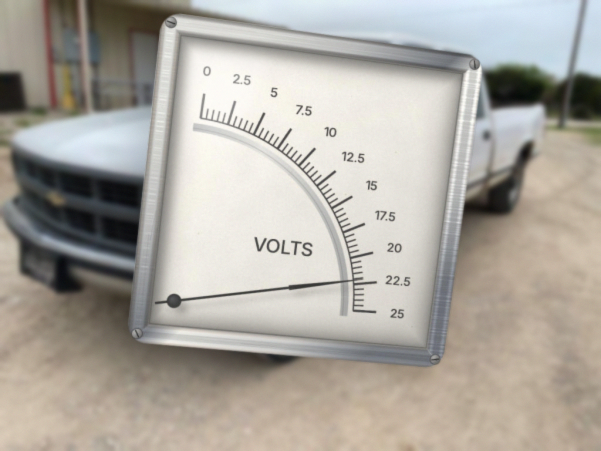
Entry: 22 V
